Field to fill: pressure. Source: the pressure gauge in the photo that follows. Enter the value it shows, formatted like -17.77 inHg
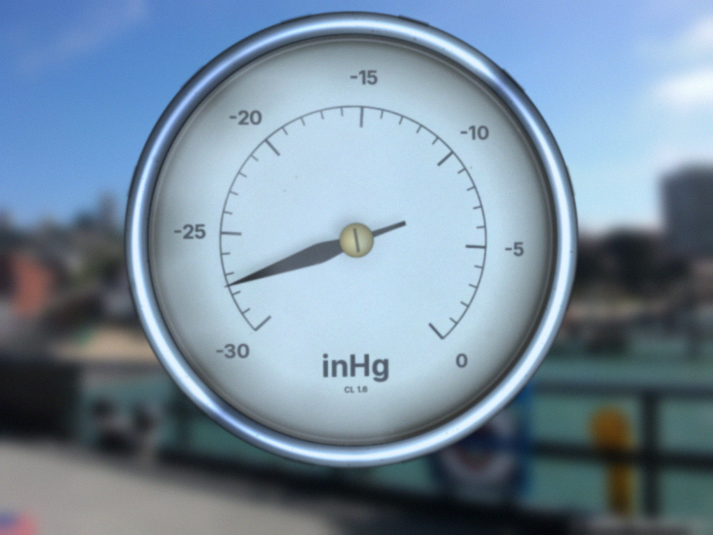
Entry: -27.5 inHg
